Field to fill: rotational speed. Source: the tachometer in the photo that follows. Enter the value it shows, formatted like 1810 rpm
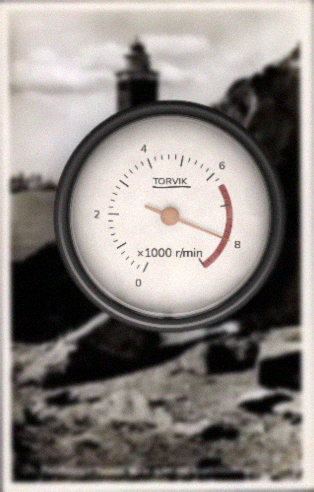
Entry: 8000 rpm
